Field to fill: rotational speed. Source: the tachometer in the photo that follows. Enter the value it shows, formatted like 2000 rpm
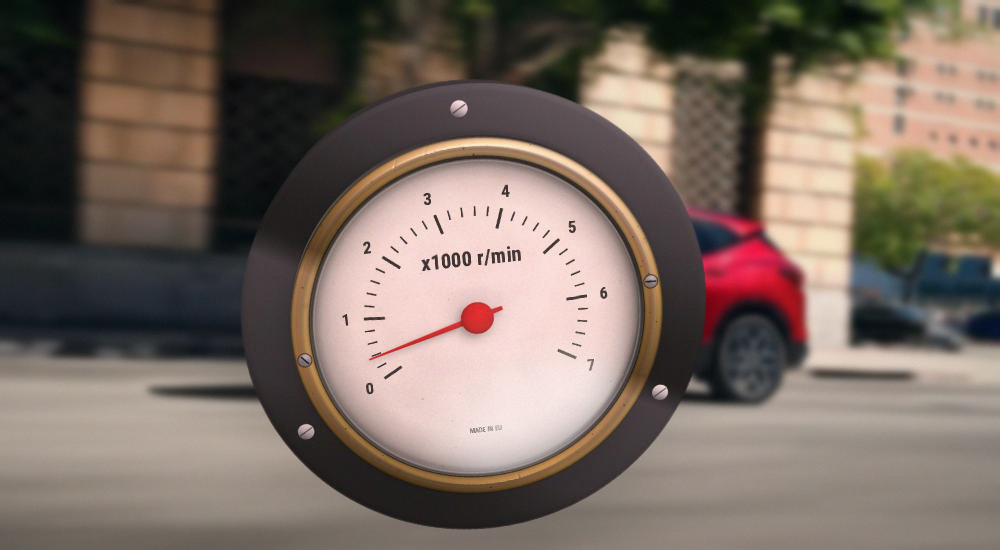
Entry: 400 rpm
